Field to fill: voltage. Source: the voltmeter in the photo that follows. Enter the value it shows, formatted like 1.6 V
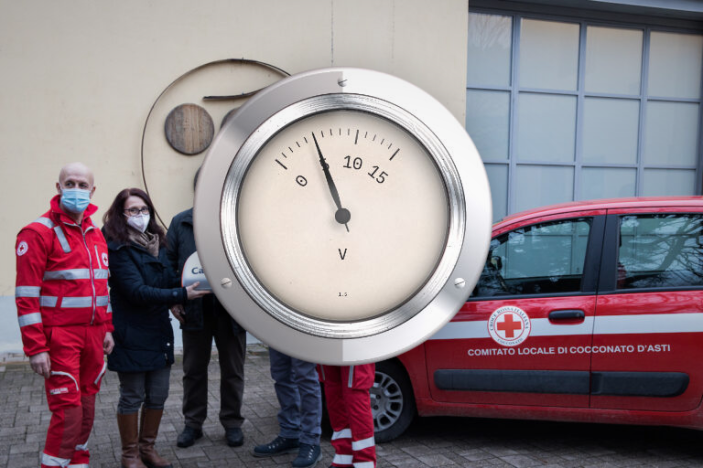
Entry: 5 V
